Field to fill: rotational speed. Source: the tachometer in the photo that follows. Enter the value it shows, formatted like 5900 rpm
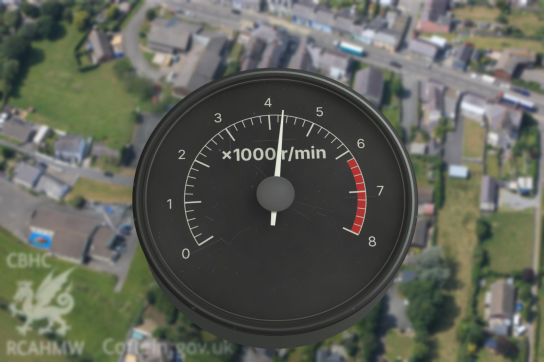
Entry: 4300 rpm
